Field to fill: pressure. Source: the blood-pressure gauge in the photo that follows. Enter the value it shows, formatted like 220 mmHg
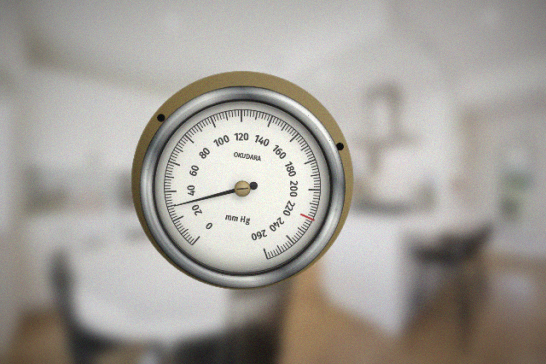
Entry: 30 mmHg
